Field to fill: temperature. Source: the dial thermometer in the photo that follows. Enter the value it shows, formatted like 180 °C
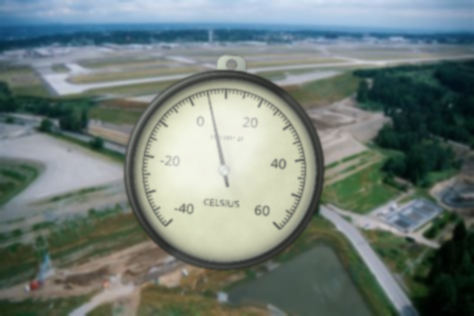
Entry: 5 °C
